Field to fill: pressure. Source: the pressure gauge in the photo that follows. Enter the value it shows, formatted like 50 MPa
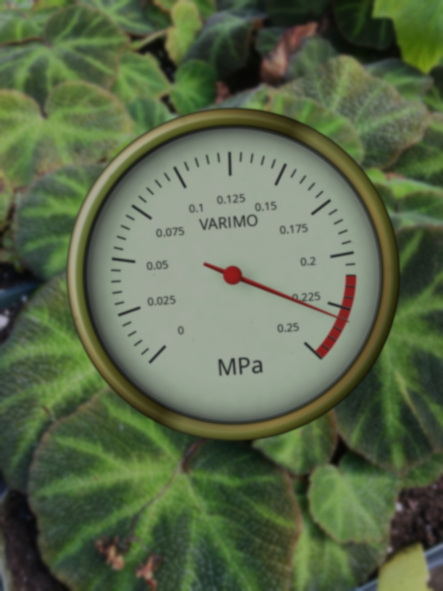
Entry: 0.23 MPa
